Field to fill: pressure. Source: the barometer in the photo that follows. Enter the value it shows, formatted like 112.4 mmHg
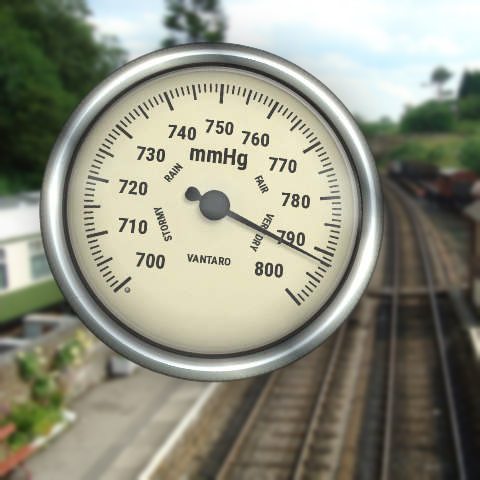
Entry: 792 mmHg
